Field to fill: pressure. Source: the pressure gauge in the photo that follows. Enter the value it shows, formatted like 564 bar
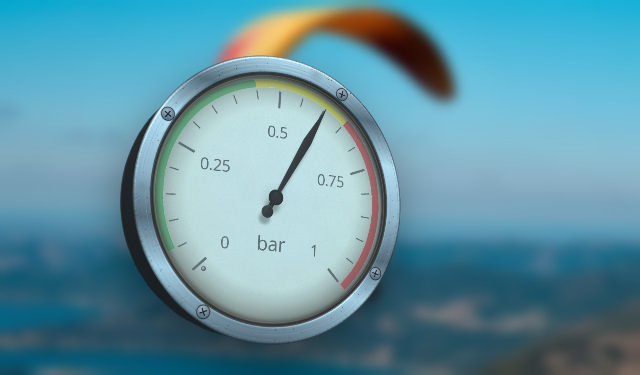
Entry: 0.6 bar
